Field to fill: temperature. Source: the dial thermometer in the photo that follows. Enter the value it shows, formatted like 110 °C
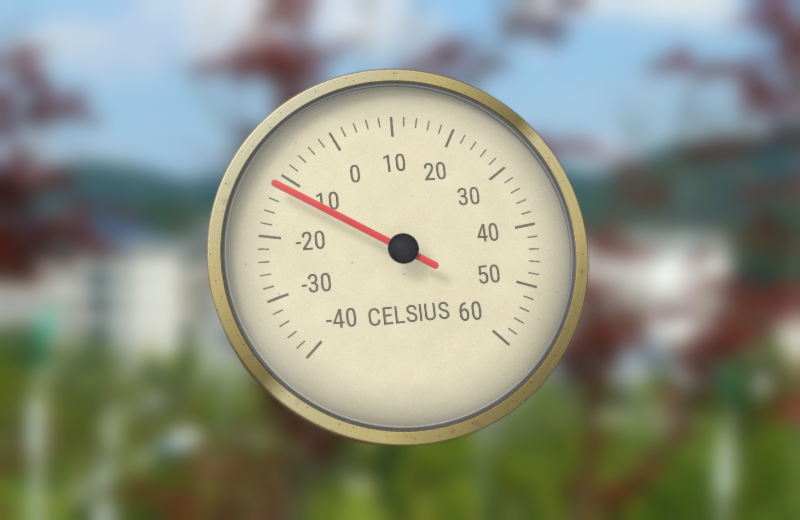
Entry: -12 °C
